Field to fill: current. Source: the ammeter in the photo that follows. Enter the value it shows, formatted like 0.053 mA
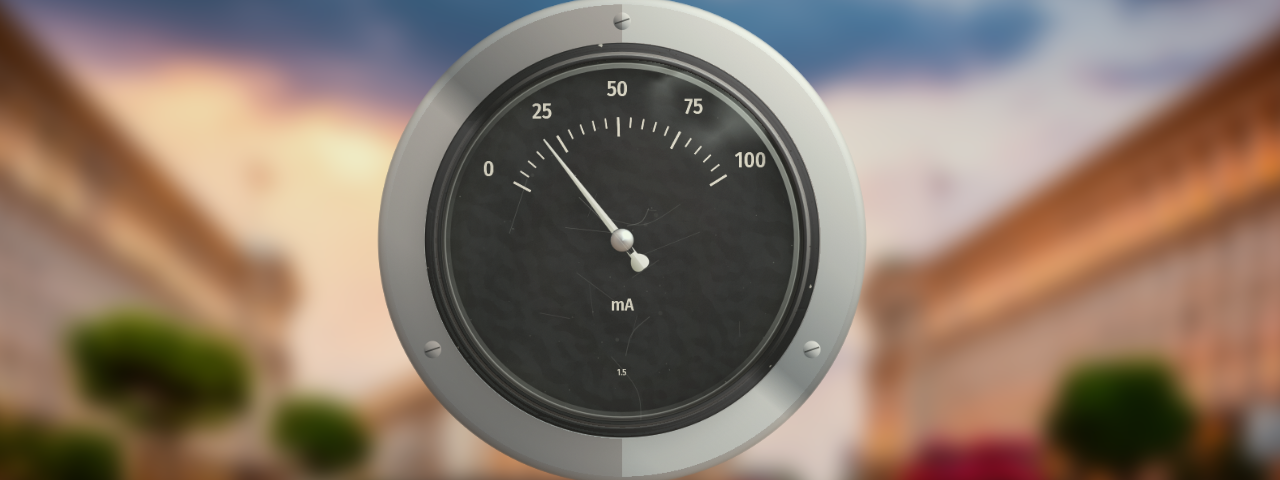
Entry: 20 mA
